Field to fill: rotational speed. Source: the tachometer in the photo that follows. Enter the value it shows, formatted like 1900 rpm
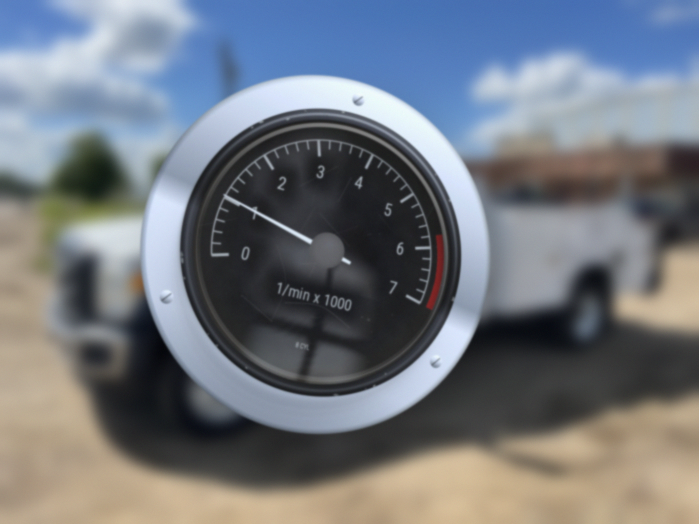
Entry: 1000 rpm
